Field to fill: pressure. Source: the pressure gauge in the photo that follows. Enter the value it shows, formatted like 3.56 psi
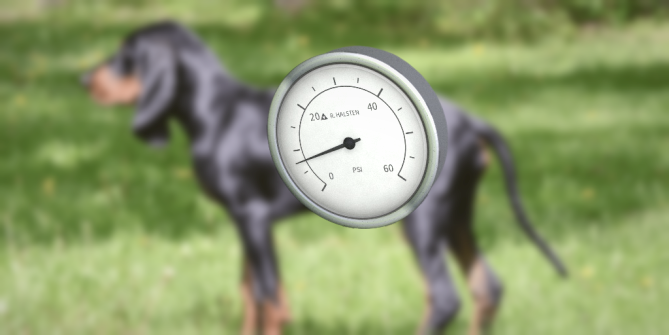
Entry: 7.5 psi
